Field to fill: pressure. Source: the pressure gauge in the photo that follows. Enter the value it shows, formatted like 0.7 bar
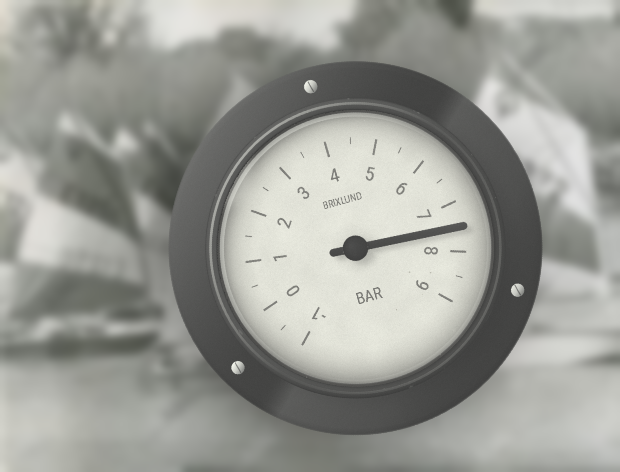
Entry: 7.5 bar
